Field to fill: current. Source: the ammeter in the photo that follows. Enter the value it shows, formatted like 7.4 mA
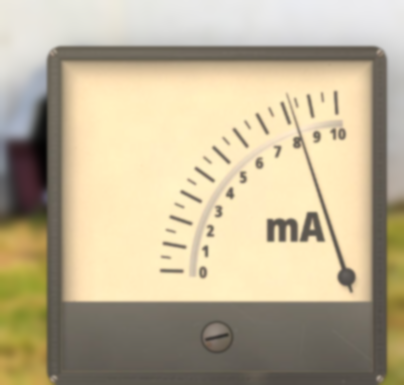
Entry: 8.25 mA
